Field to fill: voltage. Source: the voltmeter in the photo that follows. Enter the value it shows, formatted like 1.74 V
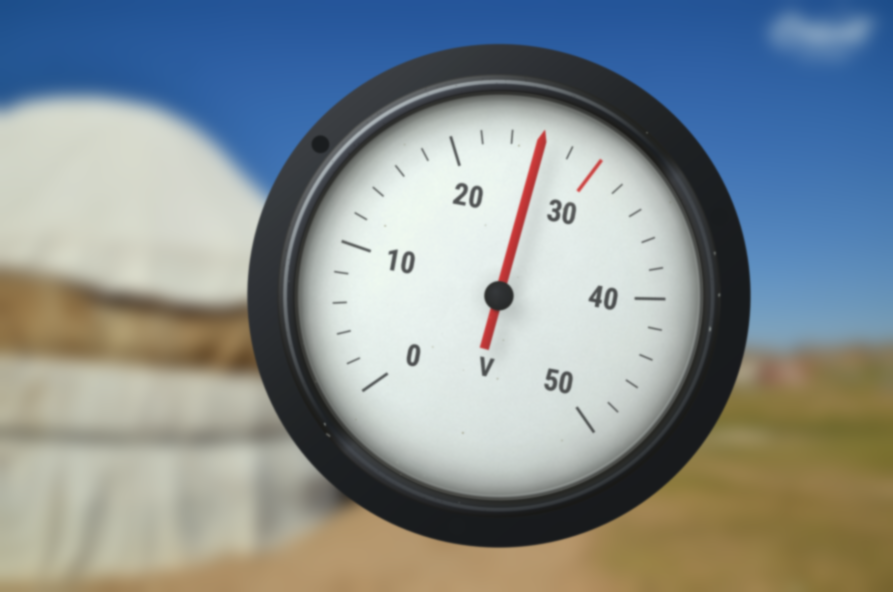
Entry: 26 V
